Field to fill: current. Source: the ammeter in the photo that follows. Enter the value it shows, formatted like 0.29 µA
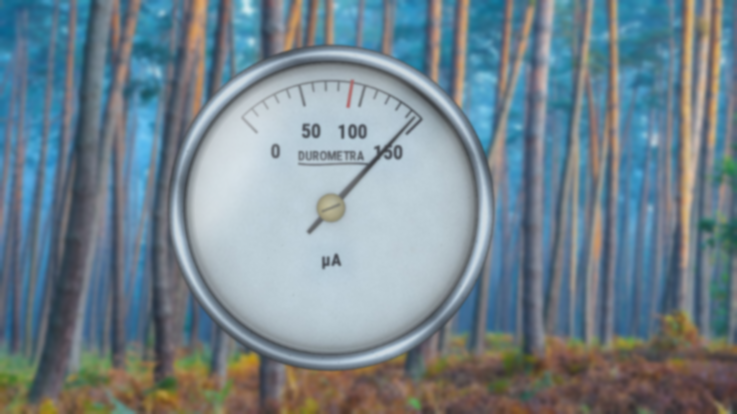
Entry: 145 µA
